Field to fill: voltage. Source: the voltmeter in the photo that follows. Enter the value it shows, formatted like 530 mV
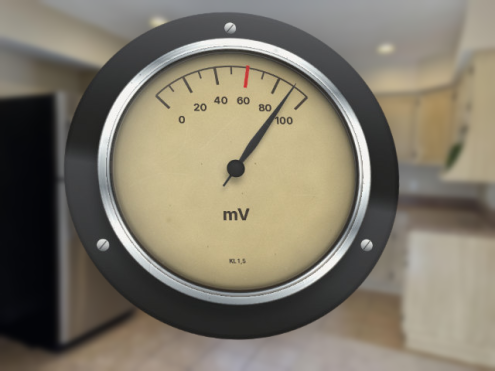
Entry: 90 mV
